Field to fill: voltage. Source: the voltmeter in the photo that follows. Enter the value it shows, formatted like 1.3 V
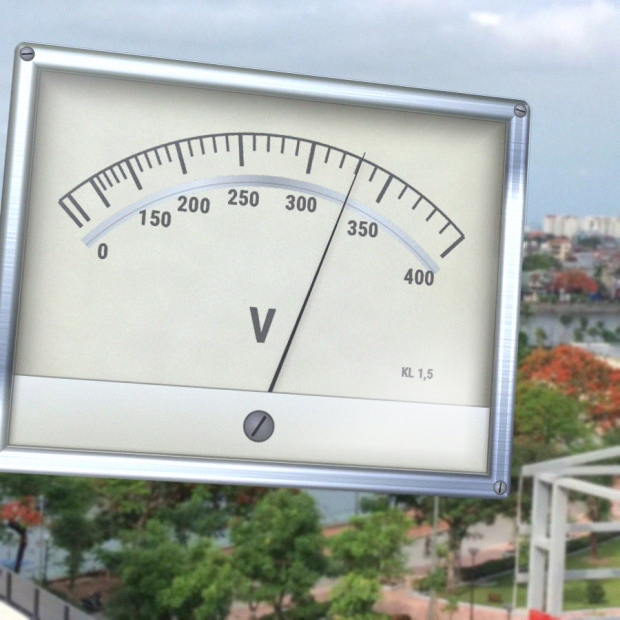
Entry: 330 V
